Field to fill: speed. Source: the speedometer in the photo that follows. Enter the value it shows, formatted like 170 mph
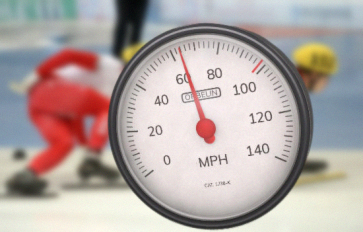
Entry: 64 mph
